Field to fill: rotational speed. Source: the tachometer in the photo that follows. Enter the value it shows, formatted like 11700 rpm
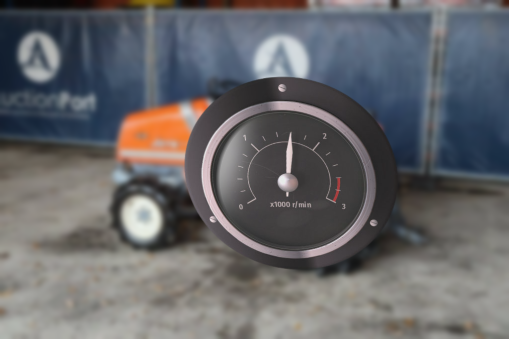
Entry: 1600 rpm
